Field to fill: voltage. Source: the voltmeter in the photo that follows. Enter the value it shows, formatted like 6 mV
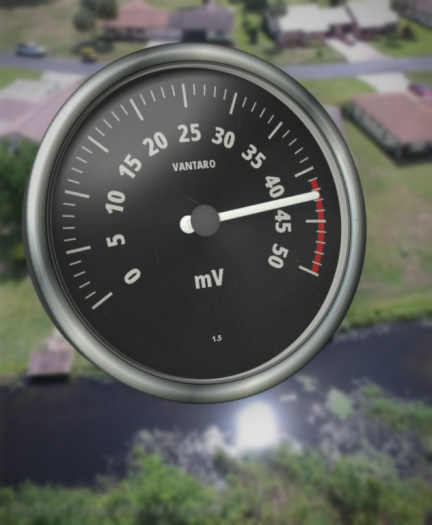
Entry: 42.5 mV
